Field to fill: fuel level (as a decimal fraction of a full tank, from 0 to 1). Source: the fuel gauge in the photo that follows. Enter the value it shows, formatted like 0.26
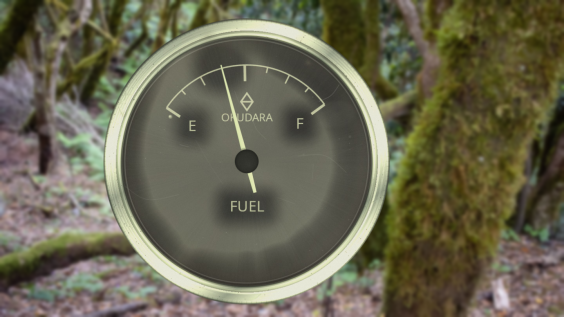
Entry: 0.375
